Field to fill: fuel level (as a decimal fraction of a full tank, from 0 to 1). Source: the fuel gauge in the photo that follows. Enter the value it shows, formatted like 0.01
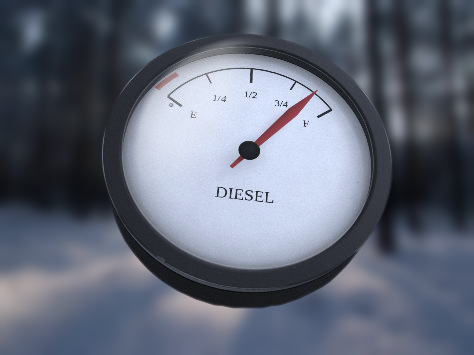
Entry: 0.875
